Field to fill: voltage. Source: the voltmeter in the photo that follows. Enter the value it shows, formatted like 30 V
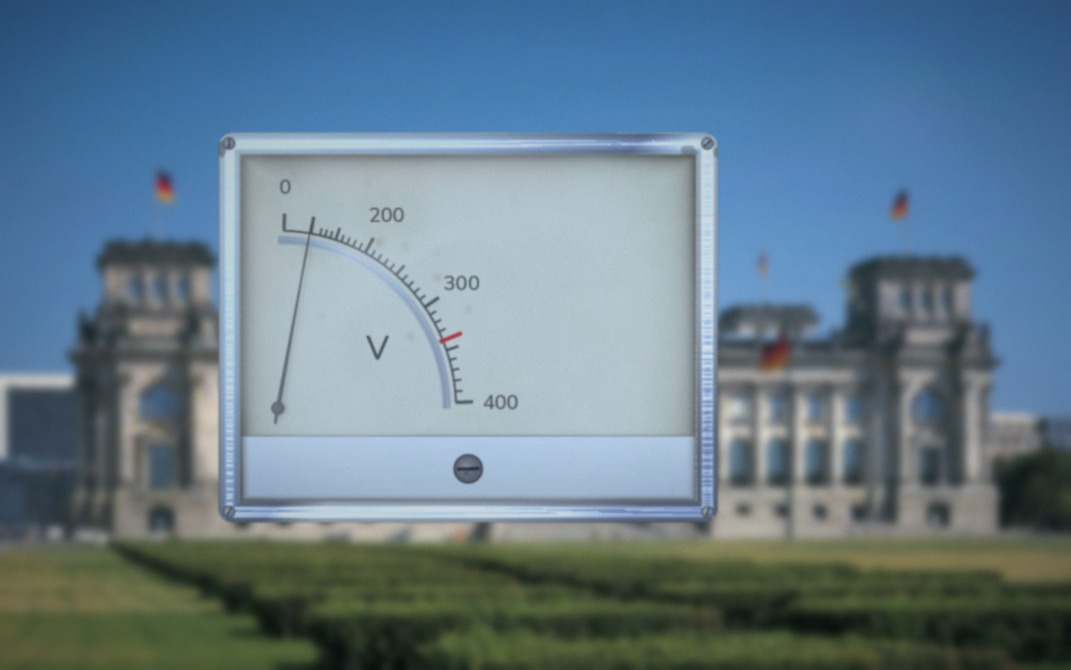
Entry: 100 V
